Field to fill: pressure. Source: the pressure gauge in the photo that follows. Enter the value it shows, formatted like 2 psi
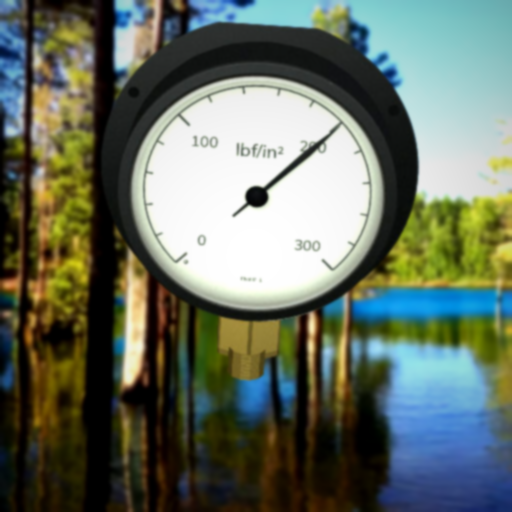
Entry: 200 psi
